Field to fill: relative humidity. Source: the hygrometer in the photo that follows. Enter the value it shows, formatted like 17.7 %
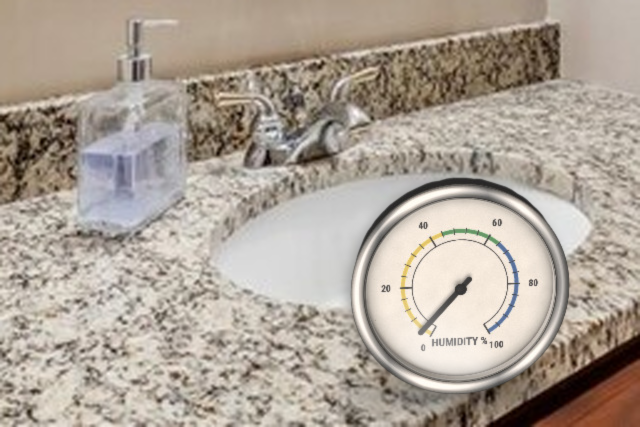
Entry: 4 %
